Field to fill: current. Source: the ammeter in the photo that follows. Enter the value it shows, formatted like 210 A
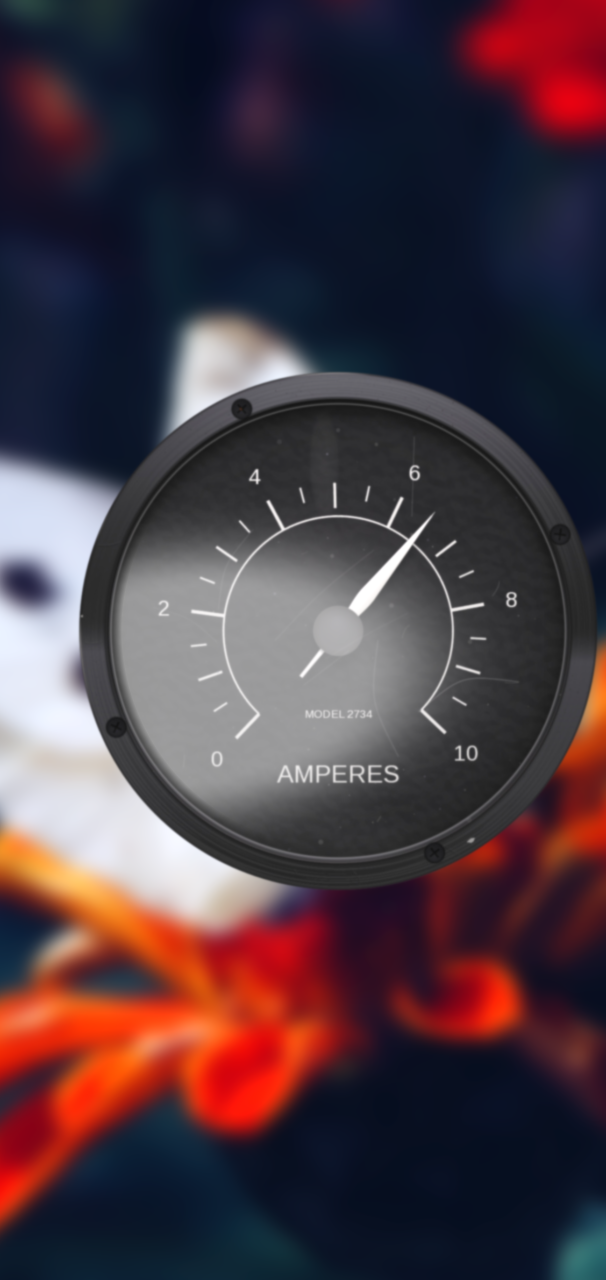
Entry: 6.5 A
